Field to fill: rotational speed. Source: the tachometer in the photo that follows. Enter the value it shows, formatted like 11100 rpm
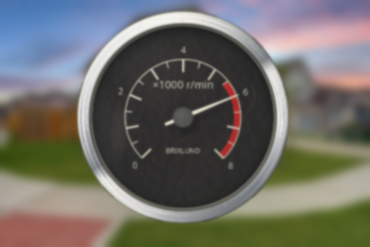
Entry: 6000 rpm
